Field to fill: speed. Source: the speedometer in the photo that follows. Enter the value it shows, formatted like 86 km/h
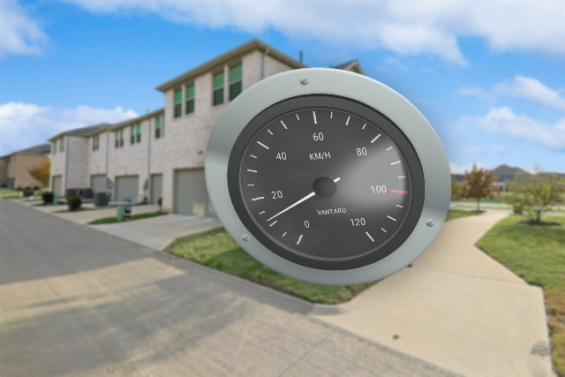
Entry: 12.5 km/h
